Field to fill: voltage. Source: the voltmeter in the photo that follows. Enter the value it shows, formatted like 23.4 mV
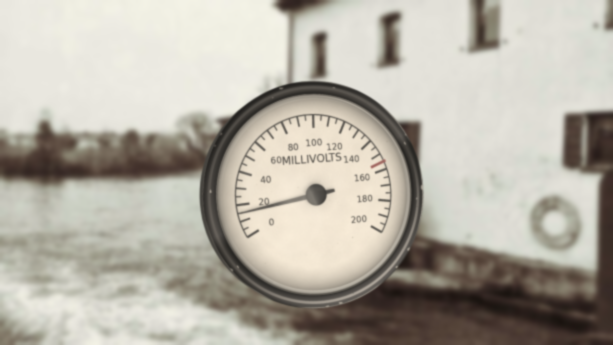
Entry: 15 mV
